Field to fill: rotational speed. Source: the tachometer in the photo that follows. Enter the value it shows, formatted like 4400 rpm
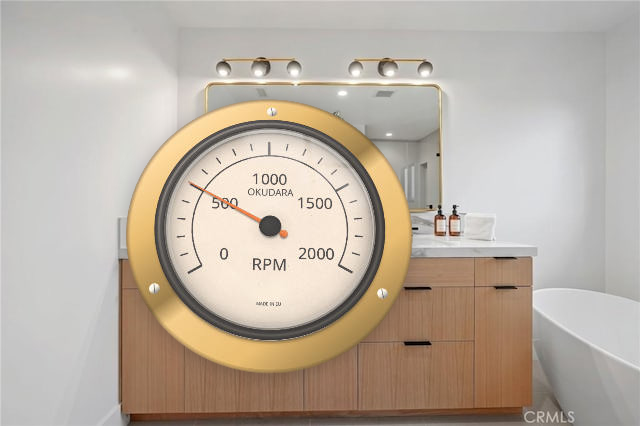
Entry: 500 rpm
